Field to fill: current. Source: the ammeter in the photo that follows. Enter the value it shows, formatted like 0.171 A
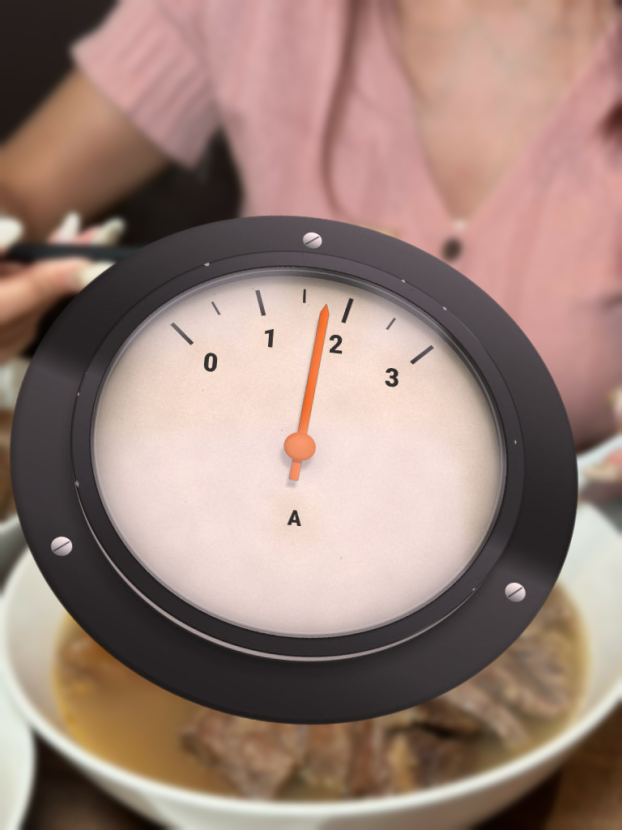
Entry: 1.75 A
